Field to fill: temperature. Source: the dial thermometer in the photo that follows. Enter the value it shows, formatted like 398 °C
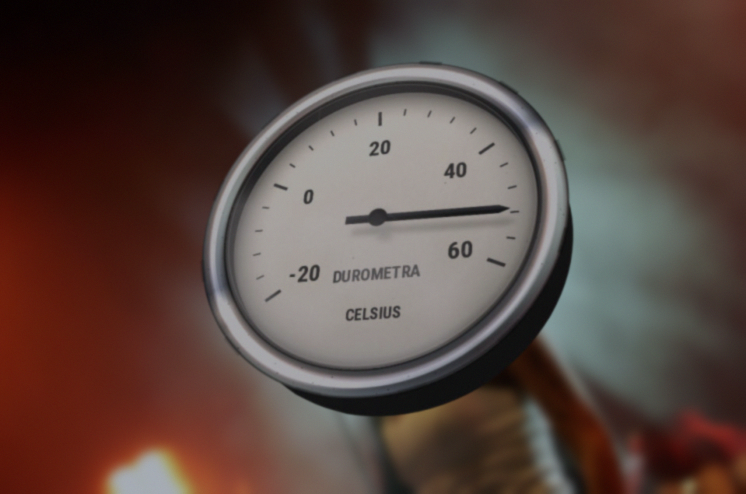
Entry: 52 °C
